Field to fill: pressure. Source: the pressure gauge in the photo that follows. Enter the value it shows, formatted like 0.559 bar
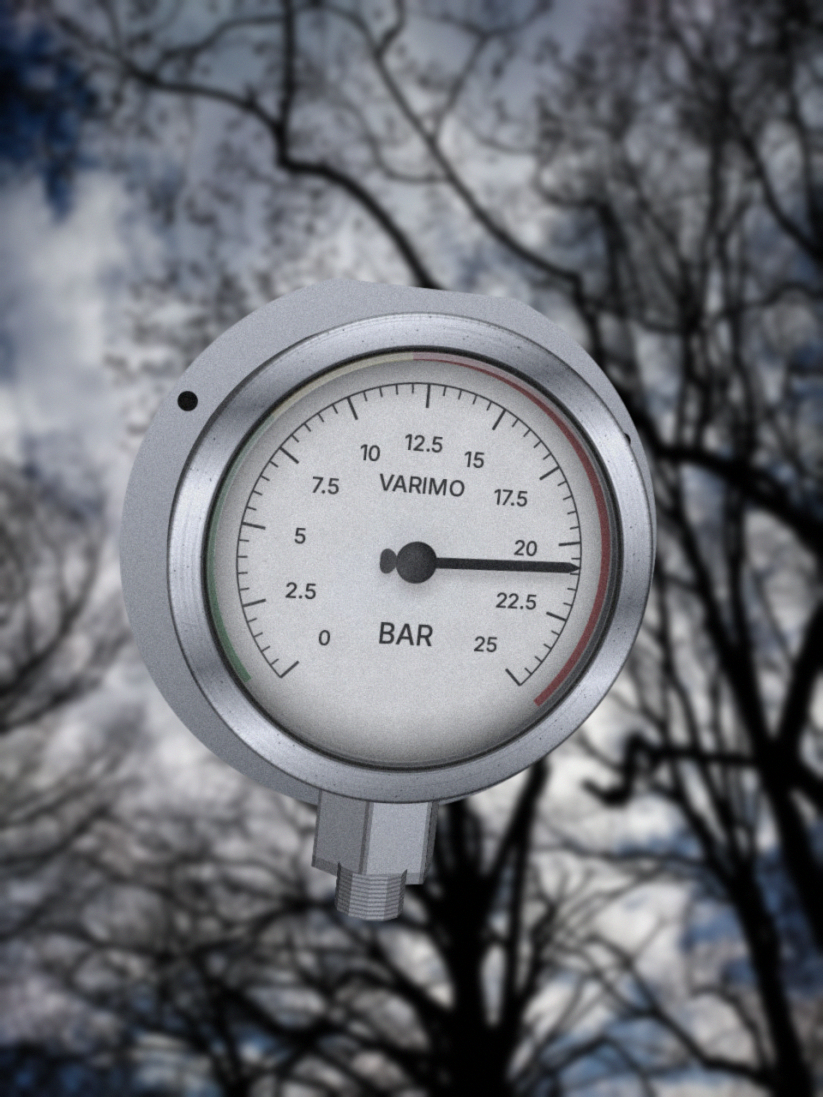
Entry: 20.75 bar
